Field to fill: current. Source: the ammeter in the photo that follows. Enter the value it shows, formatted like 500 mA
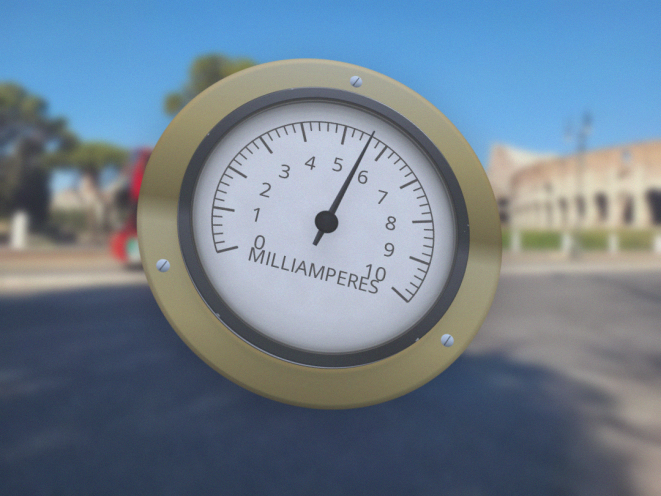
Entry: 5.6 mA
